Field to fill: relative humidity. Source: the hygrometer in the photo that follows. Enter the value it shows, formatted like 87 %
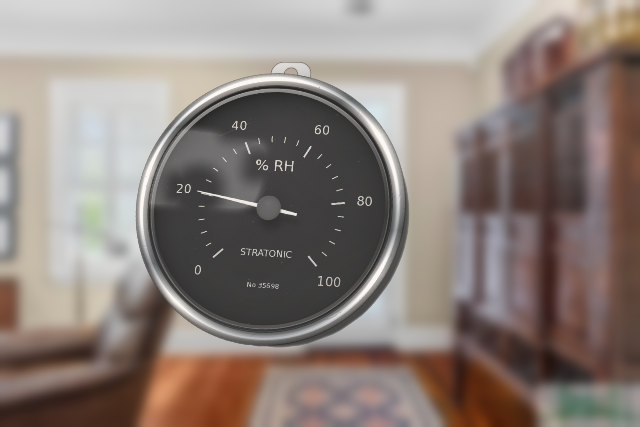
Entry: 20 %
